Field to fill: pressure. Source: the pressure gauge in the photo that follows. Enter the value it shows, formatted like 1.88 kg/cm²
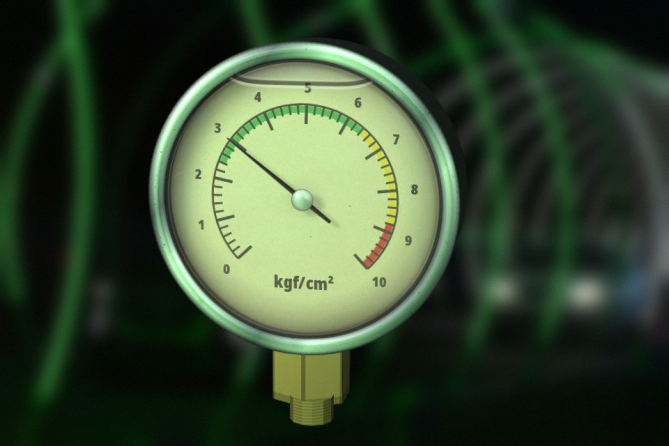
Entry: 3 kg/cm²
